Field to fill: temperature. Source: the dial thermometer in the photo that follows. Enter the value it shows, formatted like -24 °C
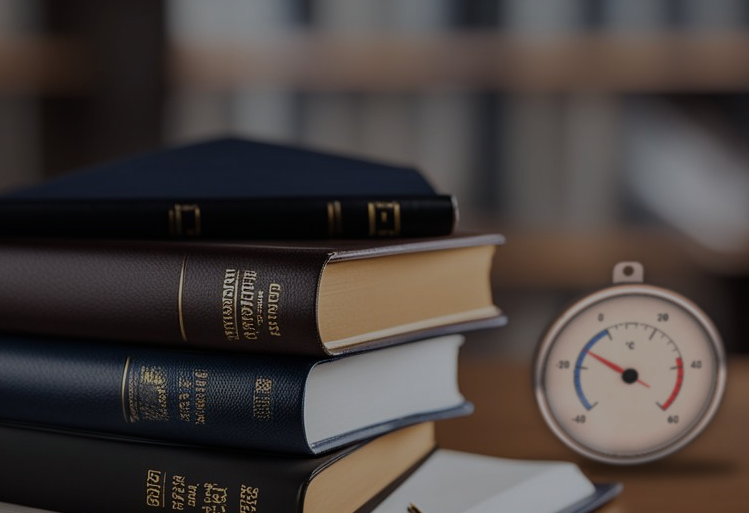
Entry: -12 °C
